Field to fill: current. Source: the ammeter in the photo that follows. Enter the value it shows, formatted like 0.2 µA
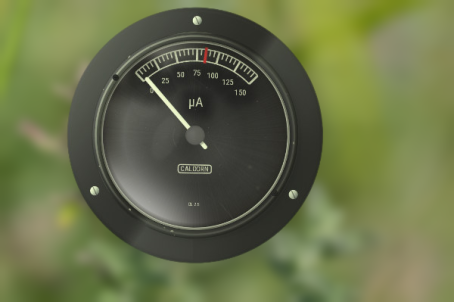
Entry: 5 µA
